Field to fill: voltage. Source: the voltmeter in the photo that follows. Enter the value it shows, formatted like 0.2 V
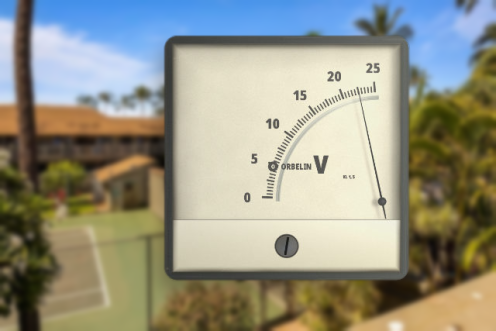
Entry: 22.5 V
